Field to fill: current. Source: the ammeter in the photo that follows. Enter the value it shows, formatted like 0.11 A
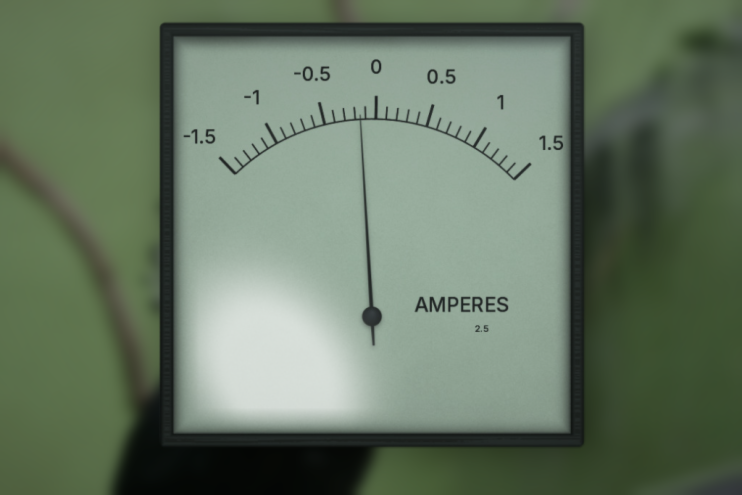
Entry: -0.15 A
